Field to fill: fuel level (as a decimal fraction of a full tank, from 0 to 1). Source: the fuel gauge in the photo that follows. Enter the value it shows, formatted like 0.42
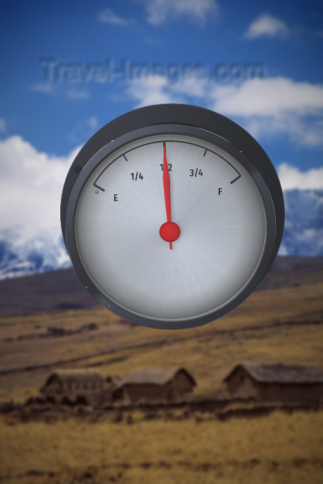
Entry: 0.5
